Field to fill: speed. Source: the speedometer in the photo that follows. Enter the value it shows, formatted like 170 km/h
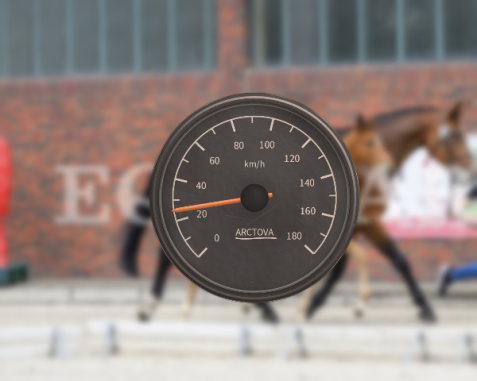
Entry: 25 km/h
